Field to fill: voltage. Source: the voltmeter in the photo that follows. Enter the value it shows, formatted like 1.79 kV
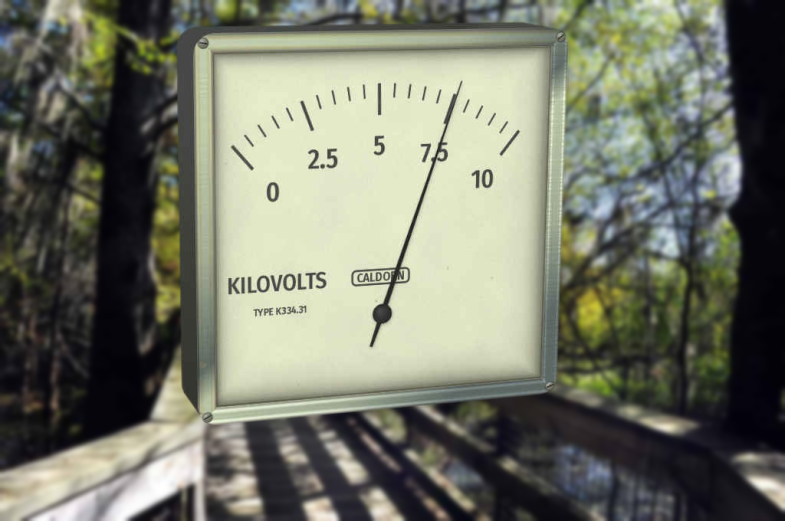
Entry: 7.5 kV
